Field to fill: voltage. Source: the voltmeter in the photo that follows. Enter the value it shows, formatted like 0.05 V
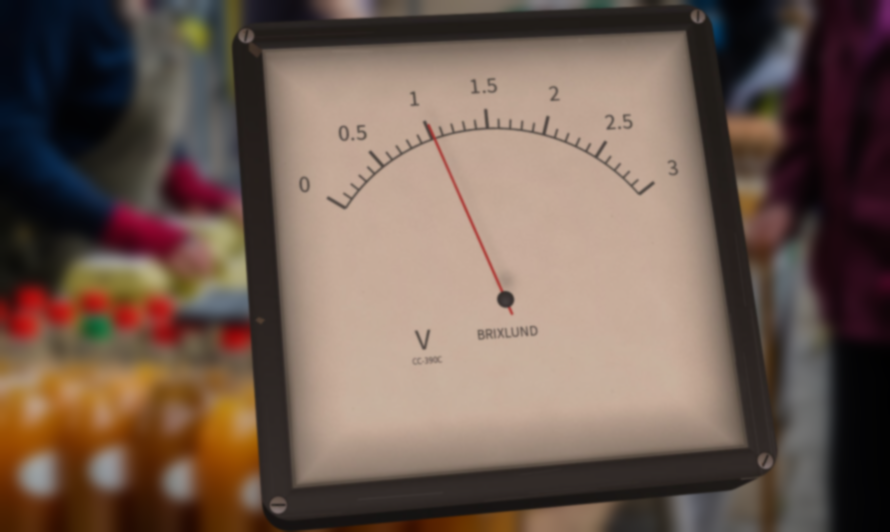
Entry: 1 V
